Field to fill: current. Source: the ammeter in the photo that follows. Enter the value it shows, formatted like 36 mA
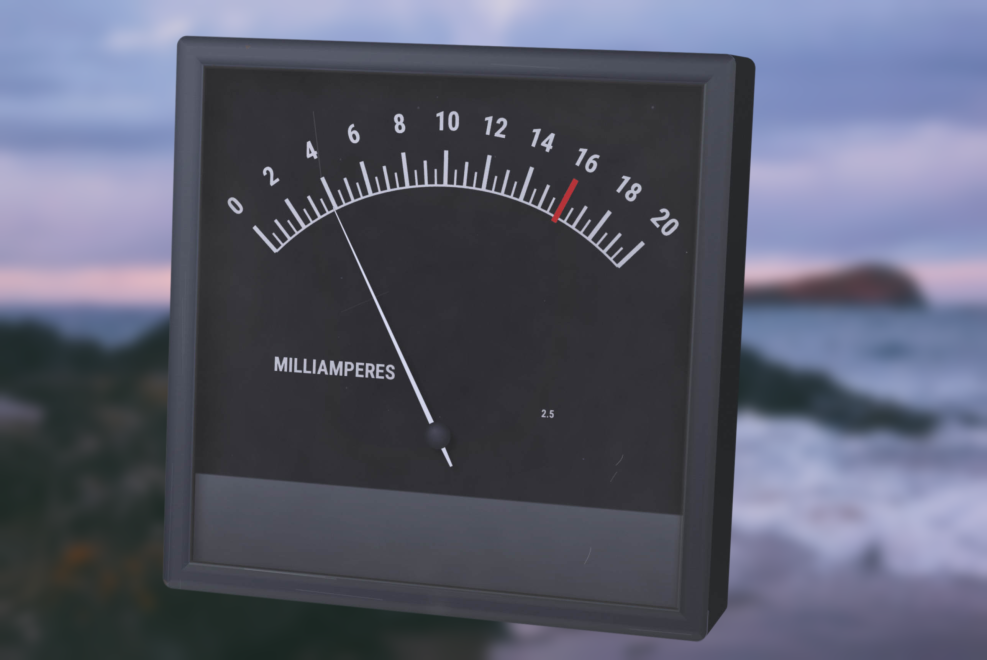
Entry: 4 mA
